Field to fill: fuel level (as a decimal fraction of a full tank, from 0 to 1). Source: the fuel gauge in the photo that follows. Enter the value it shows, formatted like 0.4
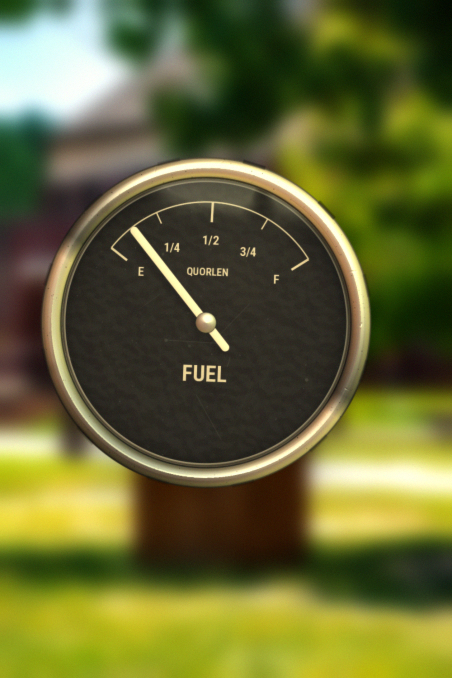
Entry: 0.125
